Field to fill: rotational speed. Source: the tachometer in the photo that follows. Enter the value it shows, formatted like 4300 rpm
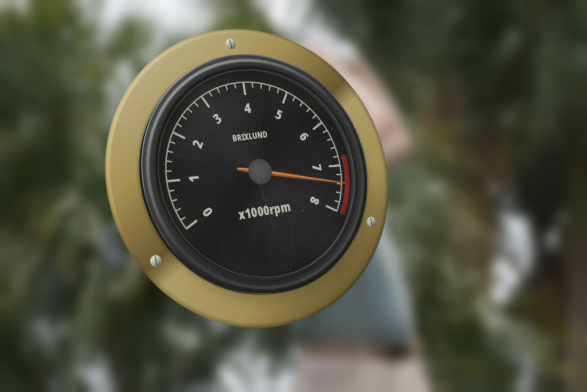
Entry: 7400 rpm
